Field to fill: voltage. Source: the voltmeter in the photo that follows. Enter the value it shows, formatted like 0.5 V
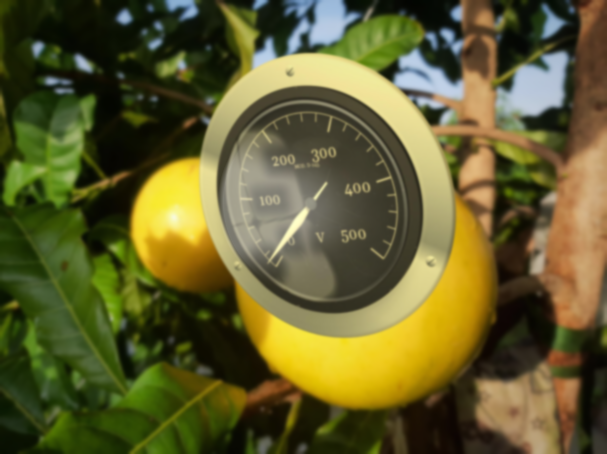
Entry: 10 V
